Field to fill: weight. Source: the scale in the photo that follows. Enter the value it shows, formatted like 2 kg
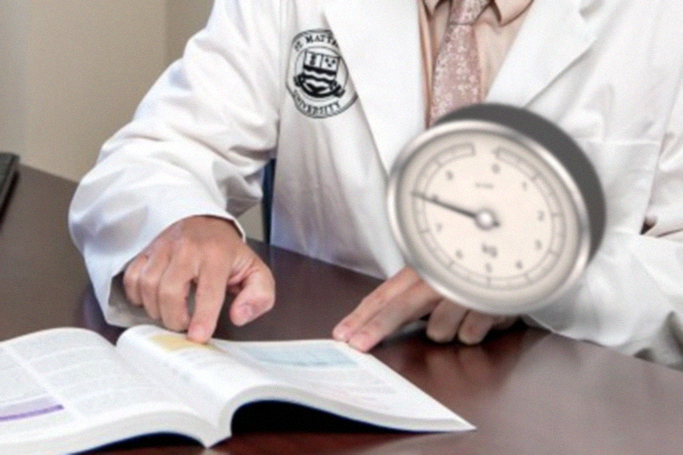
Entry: 8 kg
